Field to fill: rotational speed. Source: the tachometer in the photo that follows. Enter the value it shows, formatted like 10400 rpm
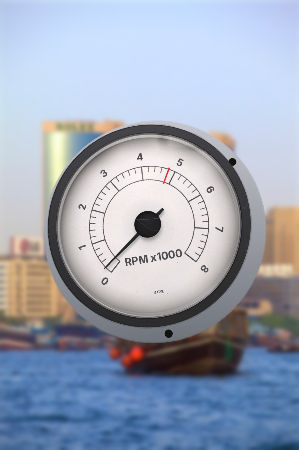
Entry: 200 rpm
